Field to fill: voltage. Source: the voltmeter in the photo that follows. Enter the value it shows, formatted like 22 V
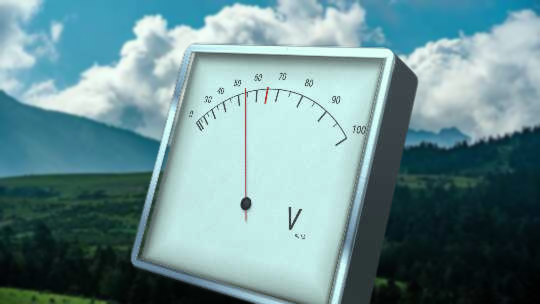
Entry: 55 V
